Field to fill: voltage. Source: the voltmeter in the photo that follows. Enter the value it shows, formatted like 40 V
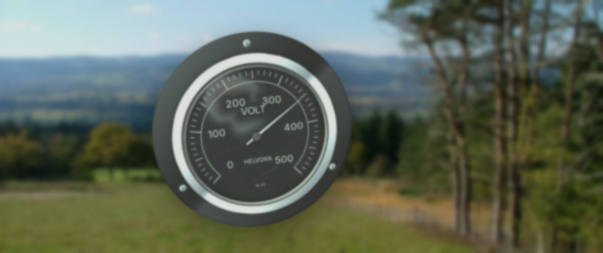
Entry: 350 V
